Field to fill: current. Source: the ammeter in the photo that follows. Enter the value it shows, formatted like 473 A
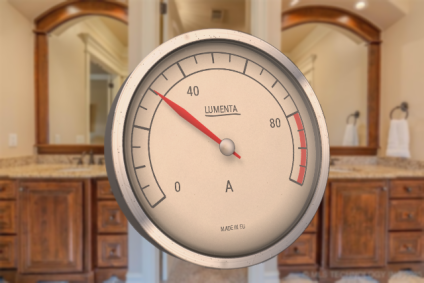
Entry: 30 A
